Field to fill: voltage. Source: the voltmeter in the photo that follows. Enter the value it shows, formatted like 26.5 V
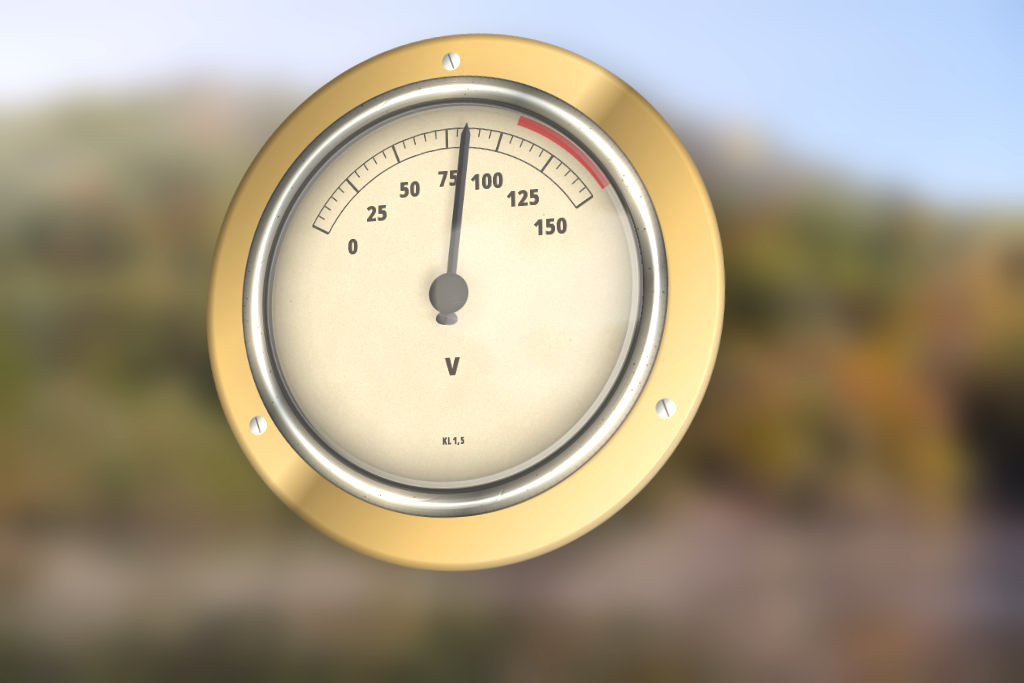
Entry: 85 V
